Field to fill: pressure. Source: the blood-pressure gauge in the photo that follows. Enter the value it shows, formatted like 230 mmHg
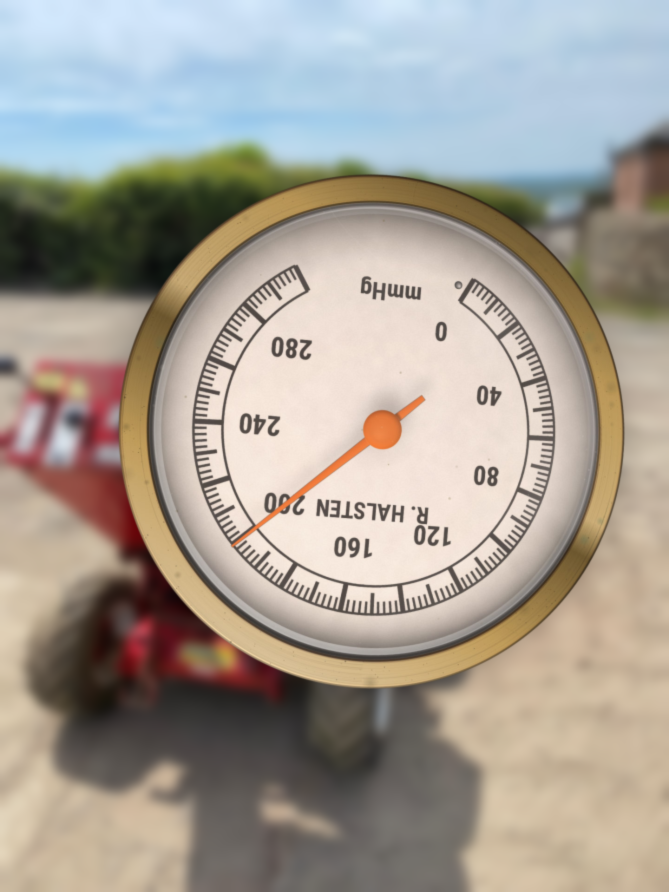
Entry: 200 mmHg
